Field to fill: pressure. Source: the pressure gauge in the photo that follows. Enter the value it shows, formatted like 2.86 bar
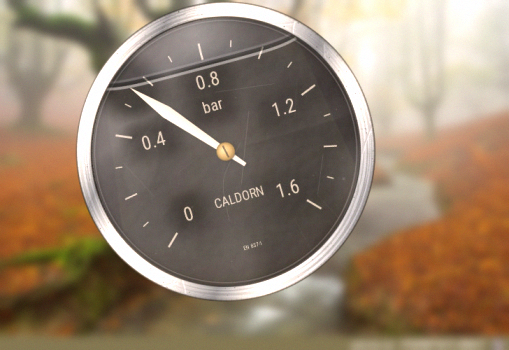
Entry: 0.55 bar
